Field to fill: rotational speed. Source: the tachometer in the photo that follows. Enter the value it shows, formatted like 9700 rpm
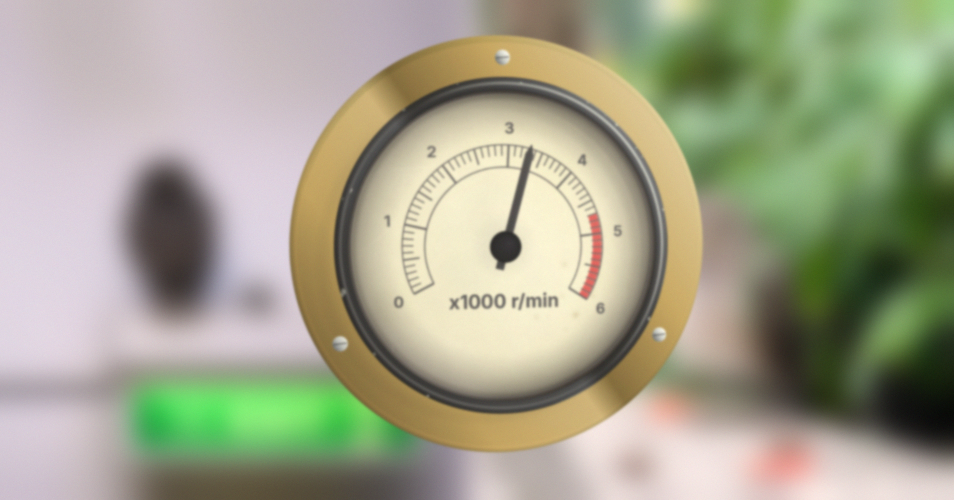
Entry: 3300 rpm
